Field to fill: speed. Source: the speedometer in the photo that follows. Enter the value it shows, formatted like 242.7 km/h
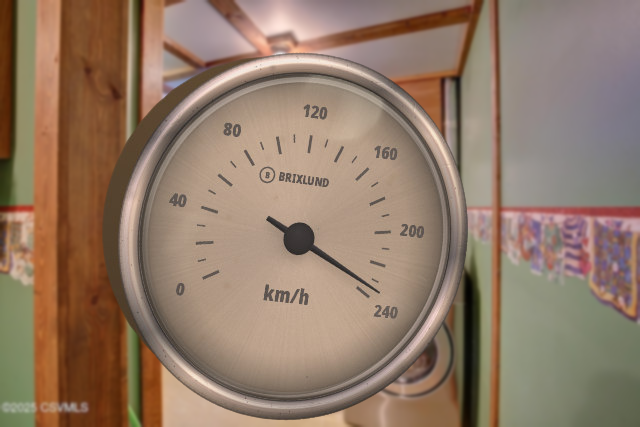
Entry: 235 km/h
